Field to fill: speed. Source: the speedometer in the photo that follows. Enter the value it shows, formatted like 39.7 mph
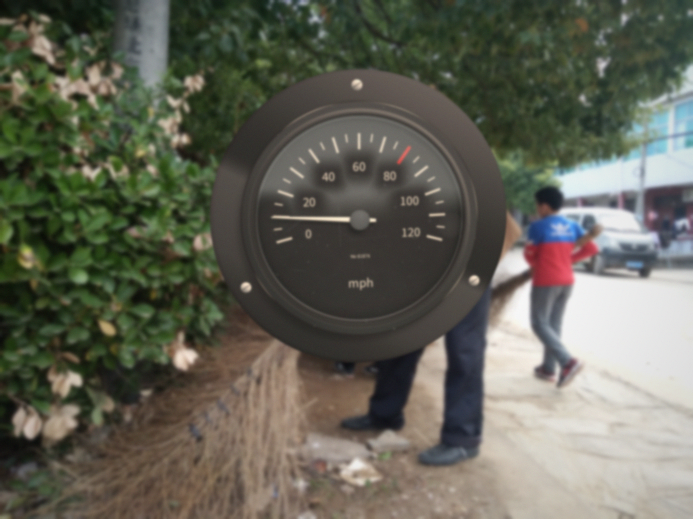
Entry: 10 mph
